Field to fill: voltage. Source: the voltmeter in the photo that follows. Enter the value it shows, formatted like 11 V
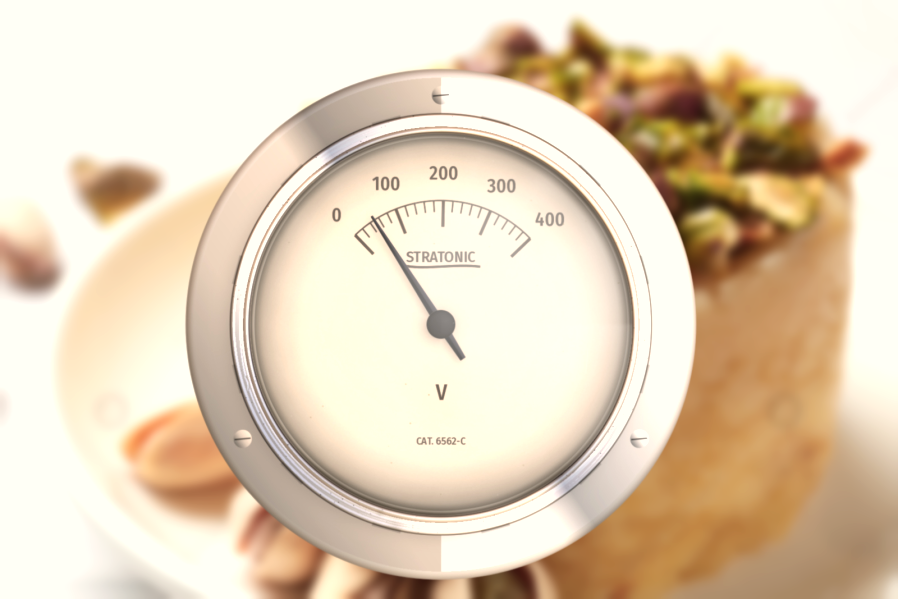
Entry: 50 V
